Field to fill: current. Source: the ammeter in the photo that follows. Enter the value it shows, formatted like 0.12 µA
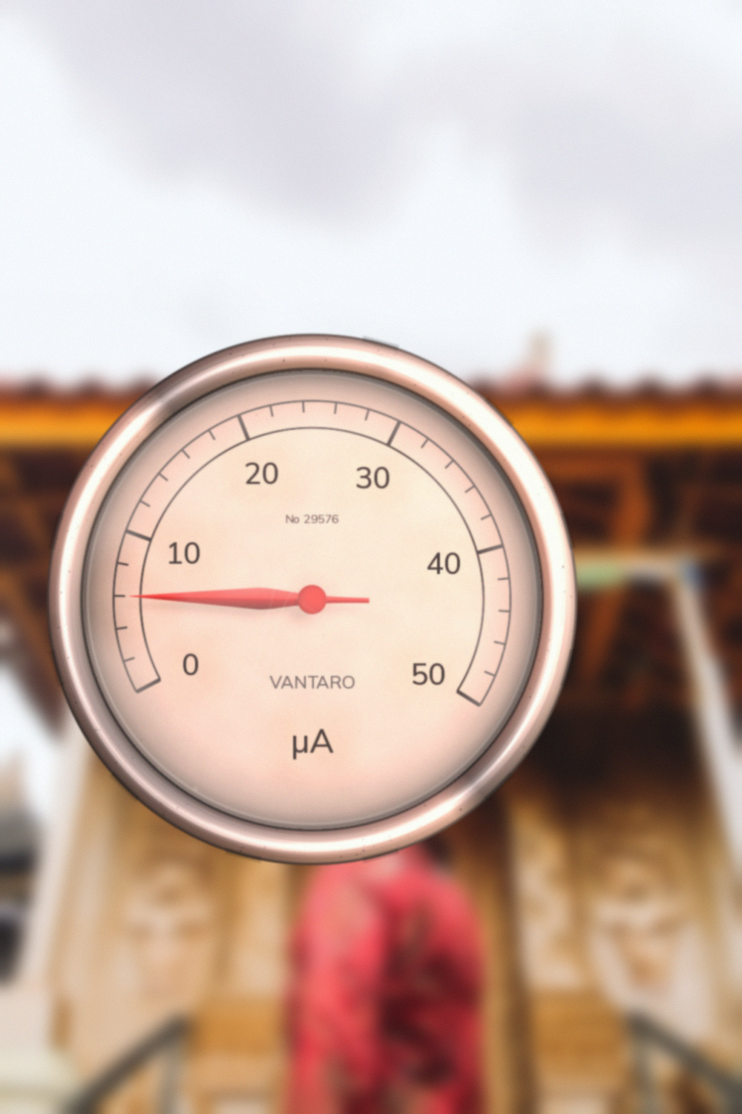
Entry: 6 µA
